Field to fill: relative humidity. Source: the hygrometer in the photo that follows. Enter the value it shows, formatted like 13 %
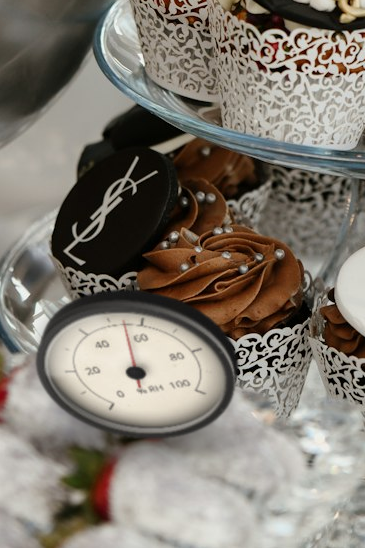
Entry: 55 %
